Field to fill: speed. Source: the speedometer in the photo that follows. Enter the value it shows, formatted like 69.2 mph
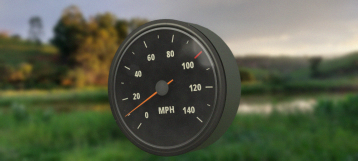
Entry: 10 mph
